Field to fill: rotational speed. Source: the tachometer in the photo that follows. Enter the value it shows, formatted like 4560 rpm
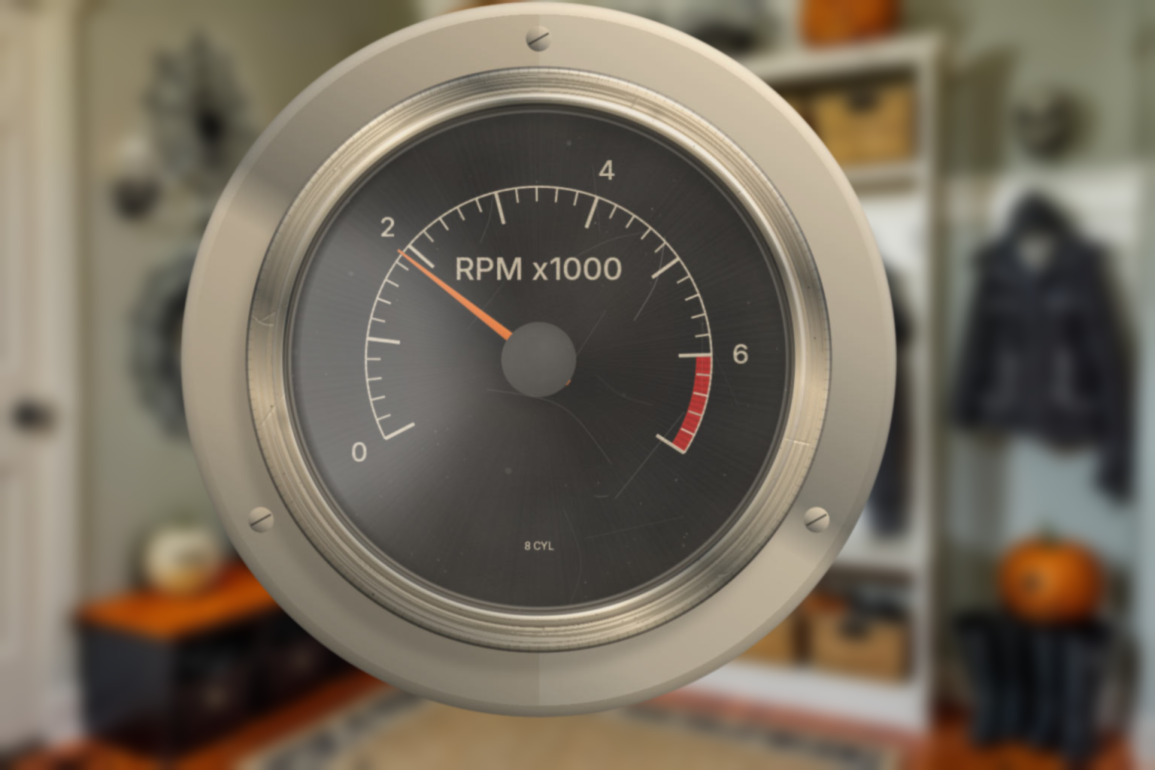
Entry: 1900 rpm
